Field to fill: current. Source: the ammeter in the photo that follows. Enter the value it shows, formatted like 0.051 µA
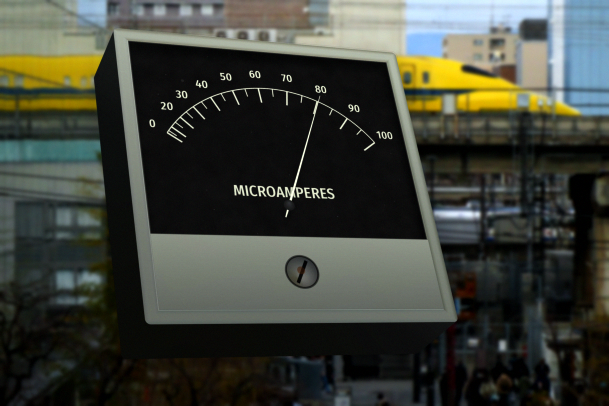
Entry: 80 µA
